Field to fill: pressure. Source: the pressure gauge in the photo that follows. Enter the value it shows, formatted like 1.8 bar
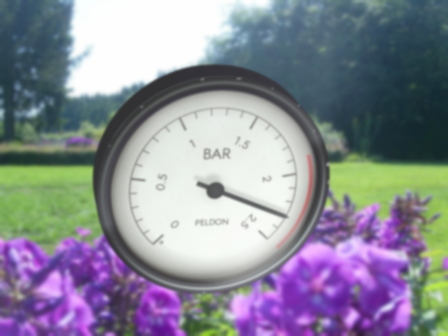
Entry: 2.3 bar
